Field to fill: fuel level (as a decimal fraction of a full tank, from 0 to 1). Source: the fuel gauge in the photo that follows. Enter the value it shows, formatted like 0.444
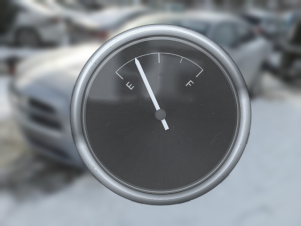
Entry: 0.25
